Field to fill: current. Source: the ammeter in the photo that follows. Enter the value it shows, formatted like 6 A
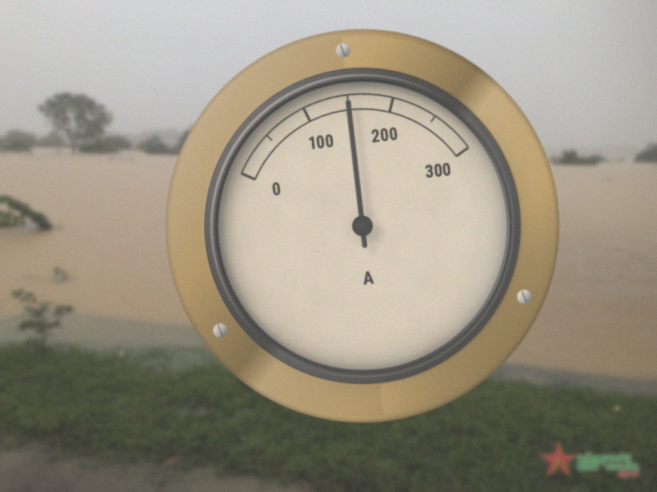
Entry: 150 A
